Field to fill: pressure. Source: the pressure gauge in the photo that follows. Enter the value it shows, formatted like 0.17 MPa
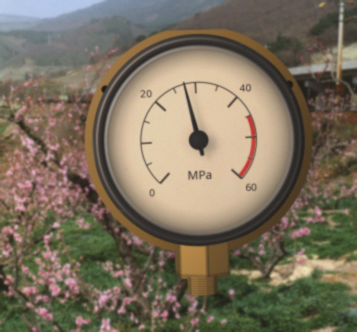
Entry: 27.5 MPa
